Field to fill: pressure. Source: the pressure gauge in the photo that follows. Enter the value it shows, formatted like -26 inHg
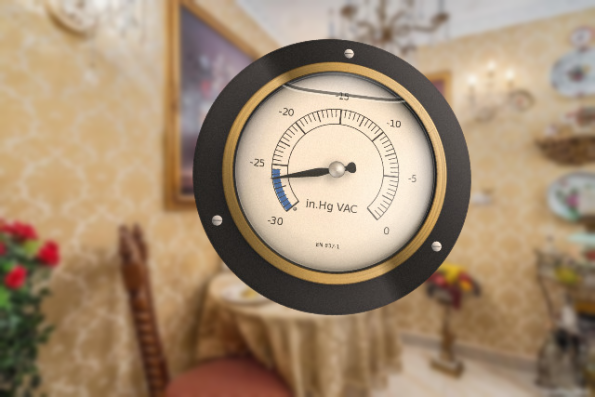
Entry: -26.5 inHg
